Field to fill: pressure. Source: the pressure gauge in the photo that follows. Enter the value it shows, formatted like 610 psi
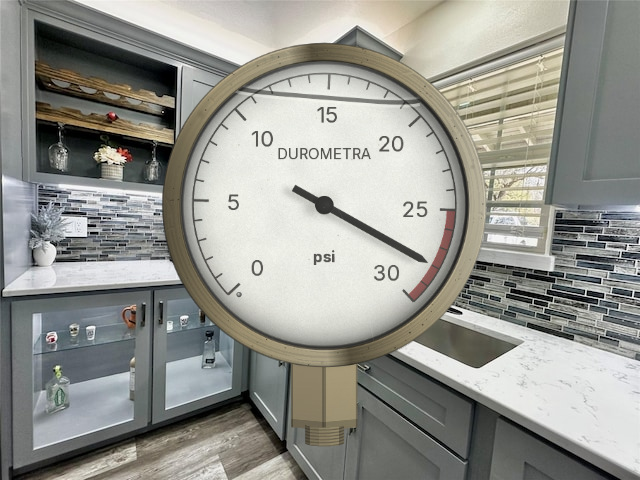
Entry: 28 psi
